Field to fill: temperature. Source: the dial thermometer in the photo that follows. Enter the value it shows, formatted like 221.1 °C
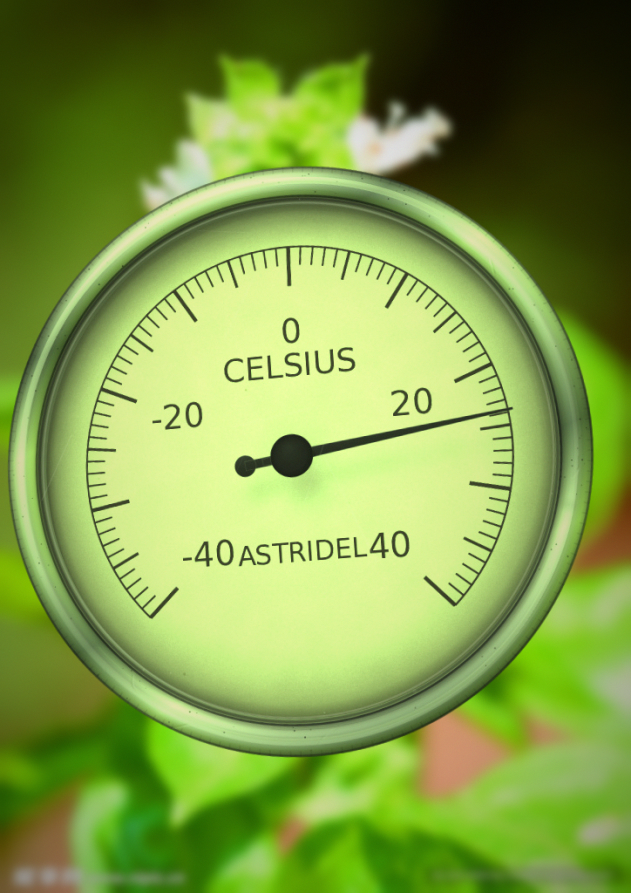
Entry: 24 °C
